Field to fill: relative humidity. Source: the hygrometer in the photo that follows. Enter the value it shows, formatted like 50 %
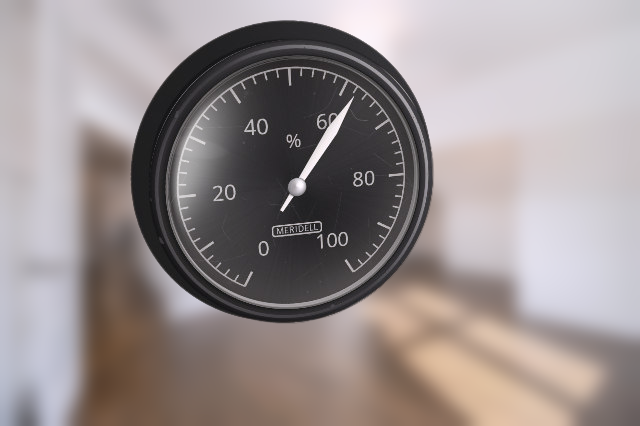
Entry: 62 %
